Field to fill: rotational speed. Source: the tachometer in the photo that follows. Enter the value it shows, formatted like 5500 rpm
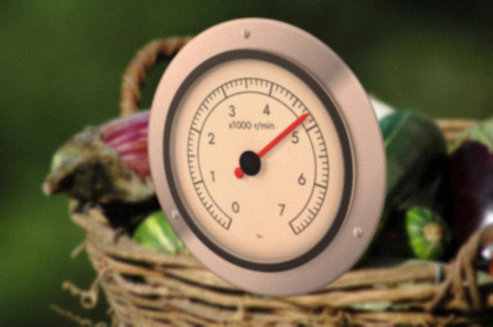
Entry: 4800 rpm
